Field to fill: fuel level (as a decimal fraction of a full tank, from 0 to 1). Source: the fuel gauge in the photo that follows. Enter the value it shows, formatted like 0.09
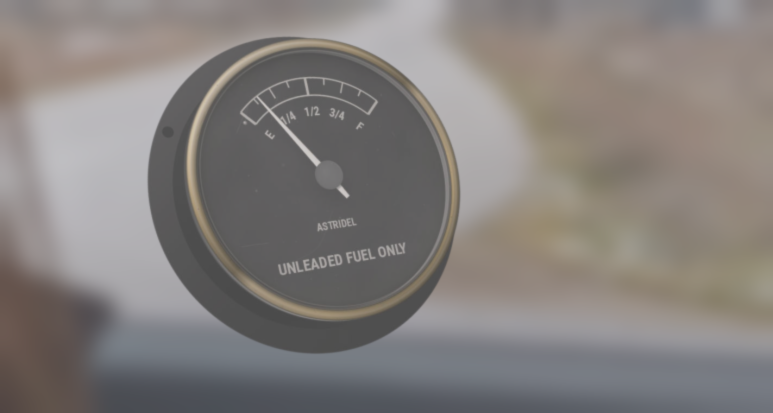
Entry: 0.125
